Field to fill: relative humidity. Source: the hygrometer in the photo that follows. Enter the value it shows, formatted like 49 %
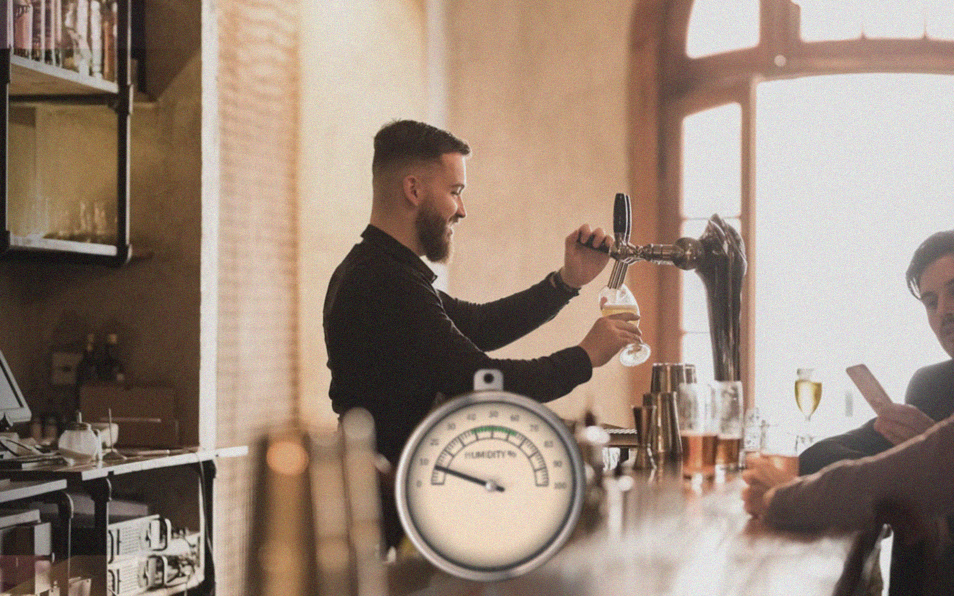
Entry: 10 %
